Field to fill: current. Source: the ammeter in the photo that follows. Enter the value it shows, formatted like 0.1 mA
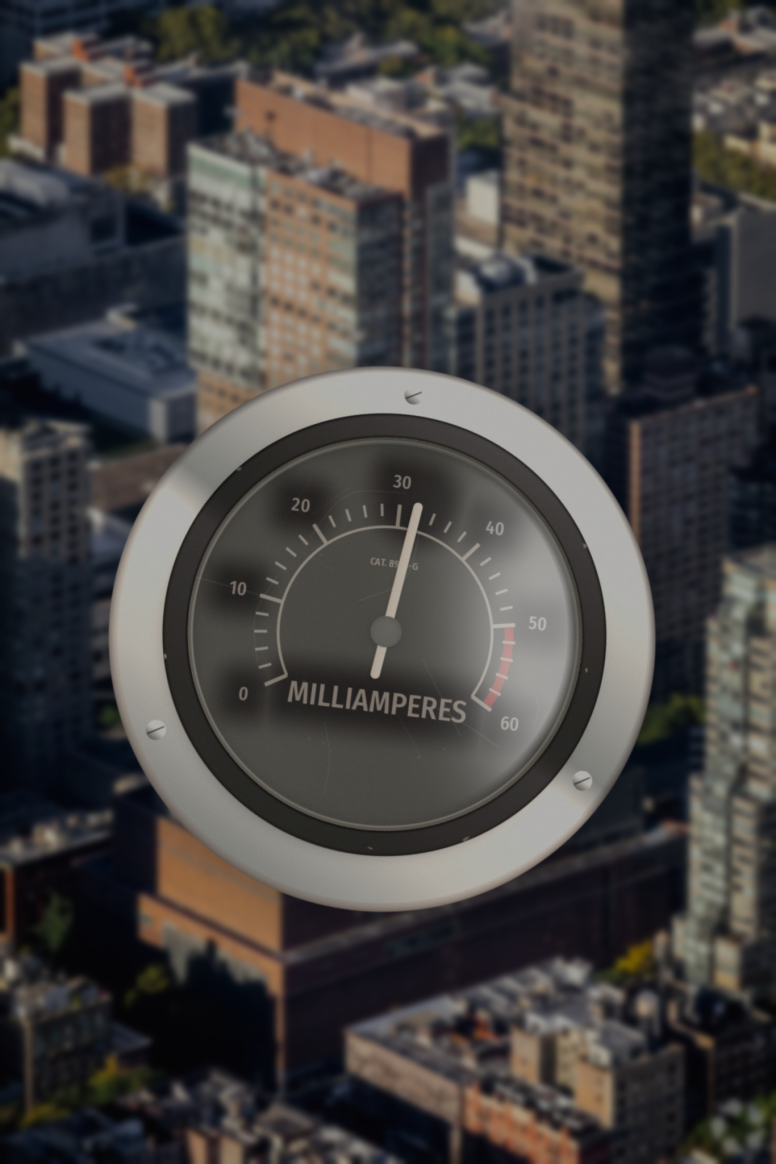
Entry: 32 mA
